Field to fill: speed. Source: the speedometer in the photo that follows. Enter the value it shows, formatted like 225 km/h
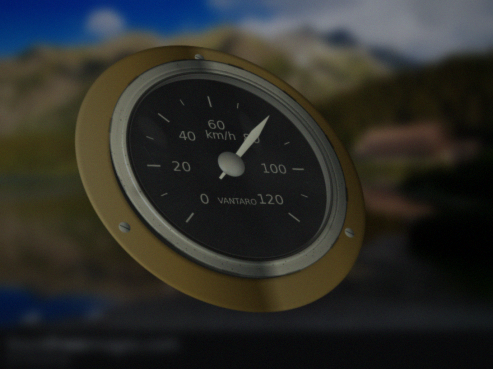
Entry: 80 km/h
